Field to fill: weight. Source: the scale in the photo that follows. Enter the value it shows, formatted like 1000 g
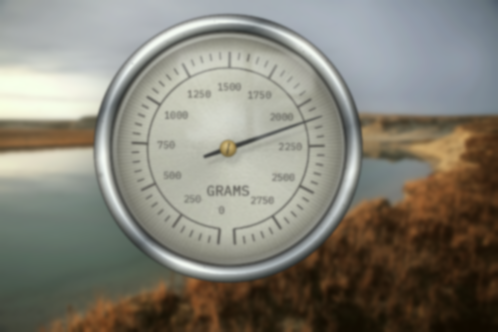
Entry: 2100 g
